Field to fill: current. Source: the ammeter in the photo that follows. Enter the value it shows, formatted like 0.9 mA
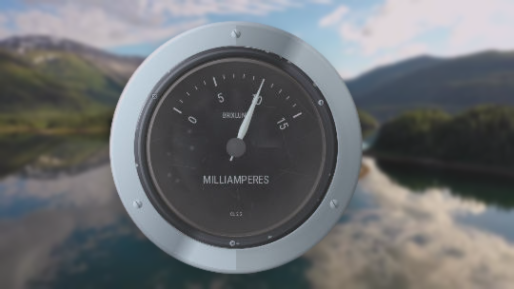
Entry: 10 mA
